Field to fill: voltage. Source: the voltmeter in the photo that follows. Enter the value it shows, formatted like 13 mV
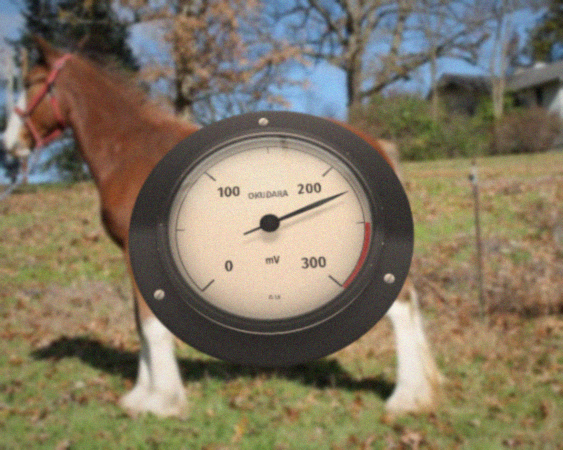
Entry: 225 mV
